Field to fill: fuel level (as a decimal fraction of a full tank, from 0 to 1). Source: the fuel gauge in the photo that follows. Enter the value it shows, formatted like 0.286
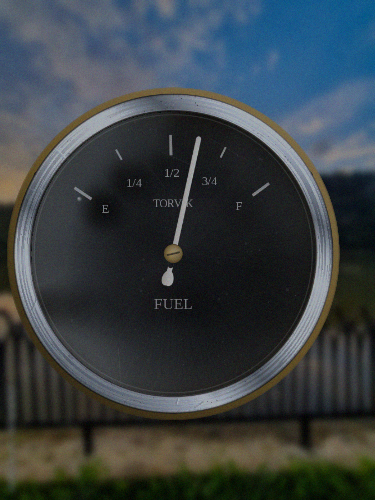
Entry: 0.625
